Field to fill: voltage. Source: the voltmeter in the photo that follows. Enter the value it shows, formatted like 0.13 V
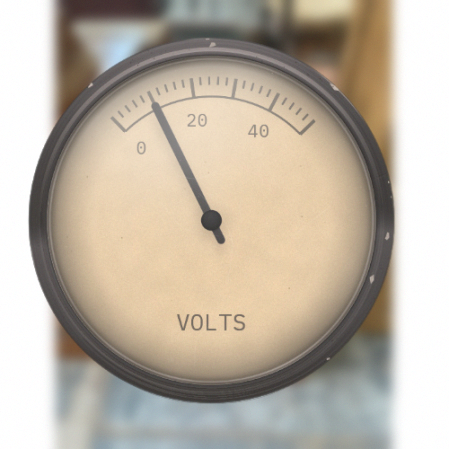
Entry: 10 V
